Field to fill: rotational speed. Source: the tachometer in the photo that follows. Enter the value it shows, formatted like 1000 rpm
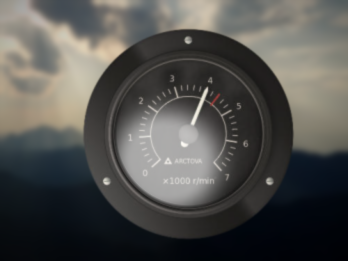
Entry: 4000 rpm
